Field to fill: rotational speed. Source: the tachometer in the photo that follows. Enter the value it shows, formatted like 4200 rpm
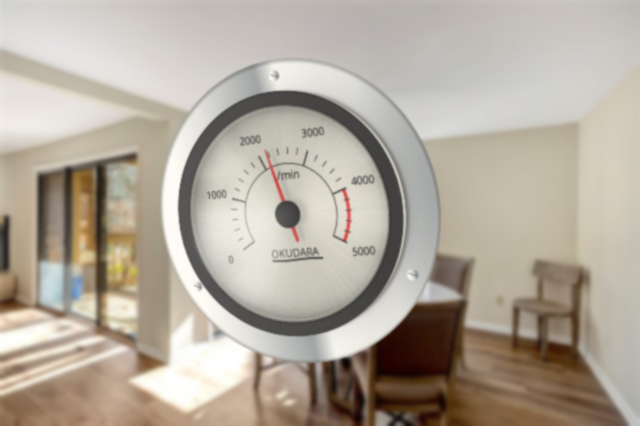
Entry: 2200 rpm
